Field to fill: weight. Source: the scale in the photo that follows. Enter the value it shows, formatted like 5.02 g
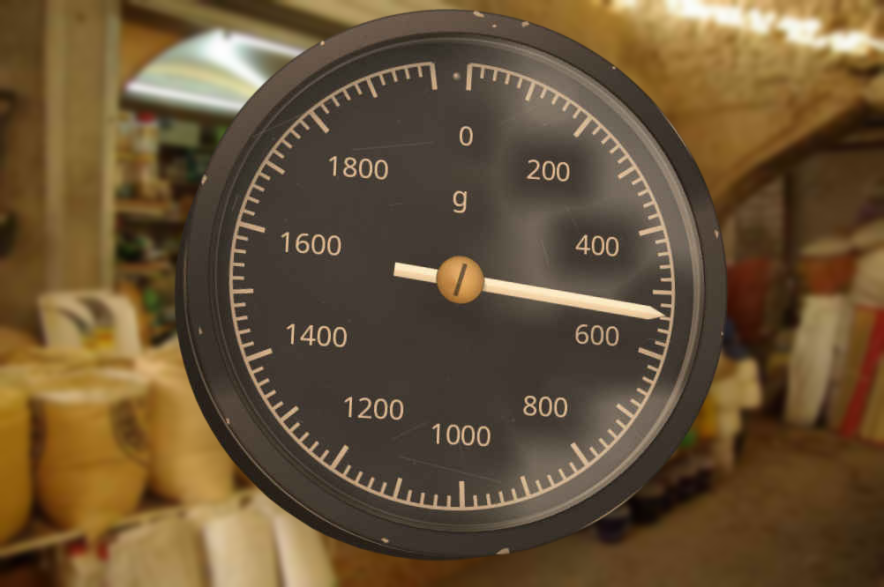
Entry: 540 g
